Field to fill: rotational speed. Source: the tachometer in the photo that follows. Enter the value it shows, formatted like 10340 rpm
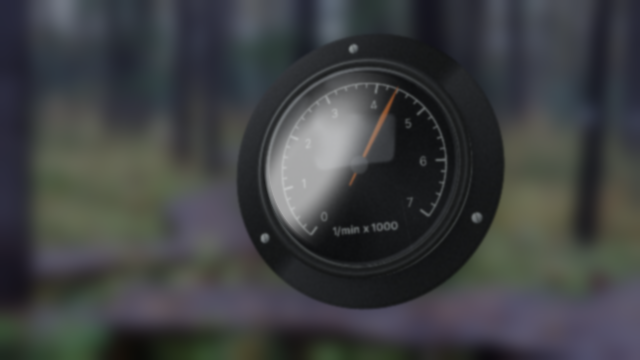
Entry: 4400 rpm
